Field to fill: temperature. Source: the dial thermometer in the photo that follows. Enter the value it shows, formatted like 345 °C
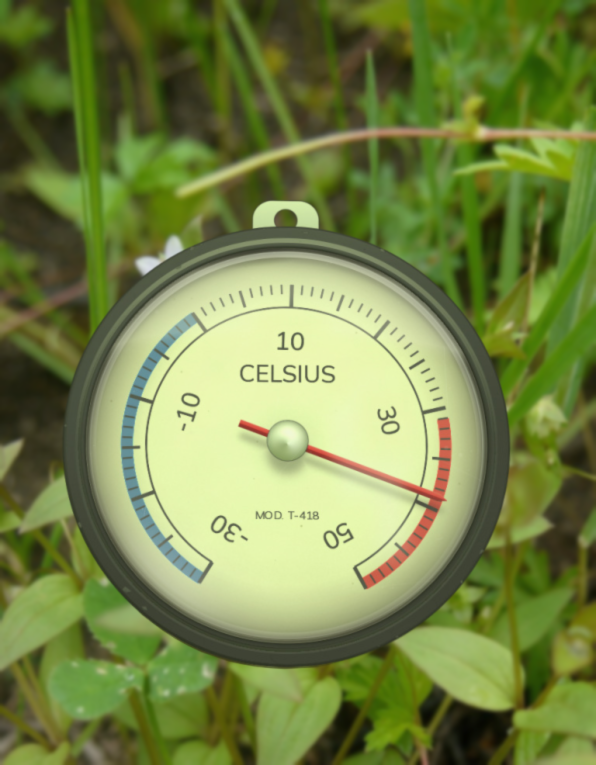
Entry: 39 °C
